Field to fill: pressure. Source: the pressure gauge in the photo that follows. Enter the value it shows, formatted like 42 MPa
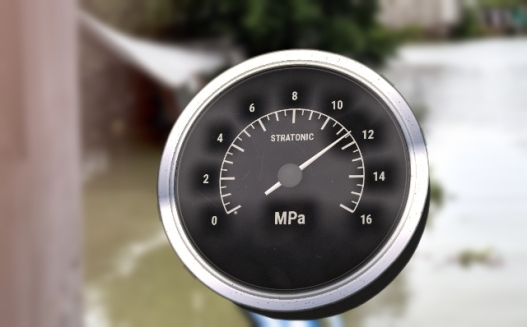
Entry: 11.5 MPa
